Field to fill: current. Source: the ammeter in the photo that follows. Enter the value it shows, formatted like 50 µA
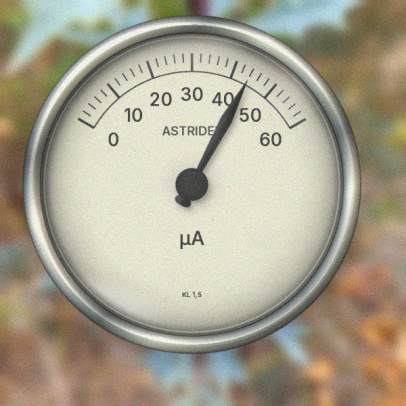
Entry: 44 µA
